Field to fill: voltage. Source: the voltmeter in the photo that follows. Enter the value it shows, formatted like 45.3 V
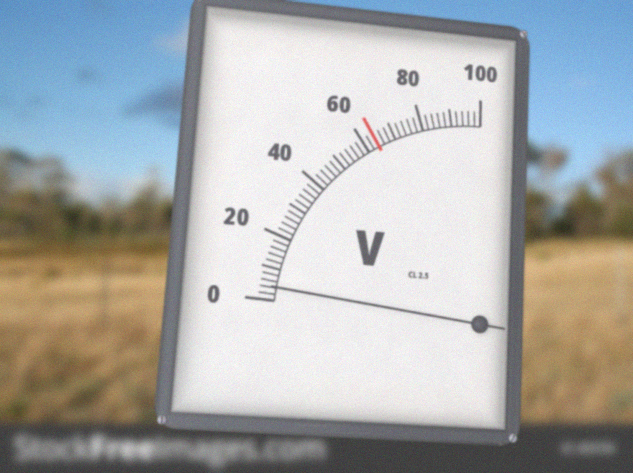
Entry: 4 V
